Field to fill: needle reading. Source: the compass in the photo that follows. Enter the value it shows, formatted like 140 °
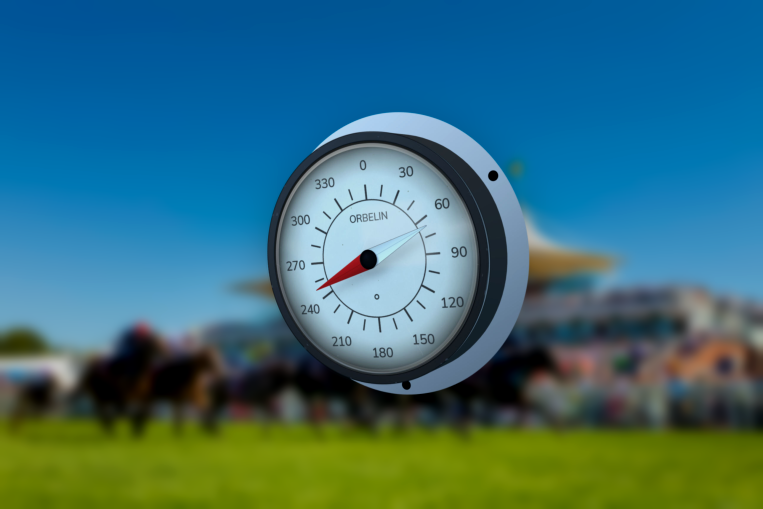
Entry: 247.5 °
